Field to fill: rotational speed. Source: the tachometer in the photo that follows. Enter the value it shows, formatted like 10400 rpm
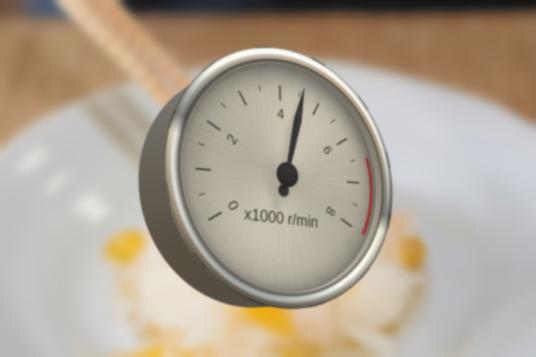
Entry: 4500 rpm
